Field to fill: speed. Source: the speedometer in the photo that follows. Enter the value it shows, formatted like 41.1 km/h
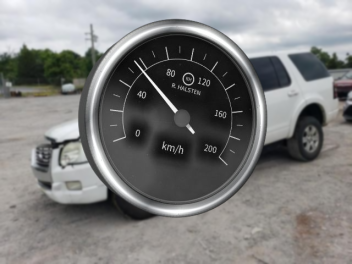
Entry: 55 km/h
